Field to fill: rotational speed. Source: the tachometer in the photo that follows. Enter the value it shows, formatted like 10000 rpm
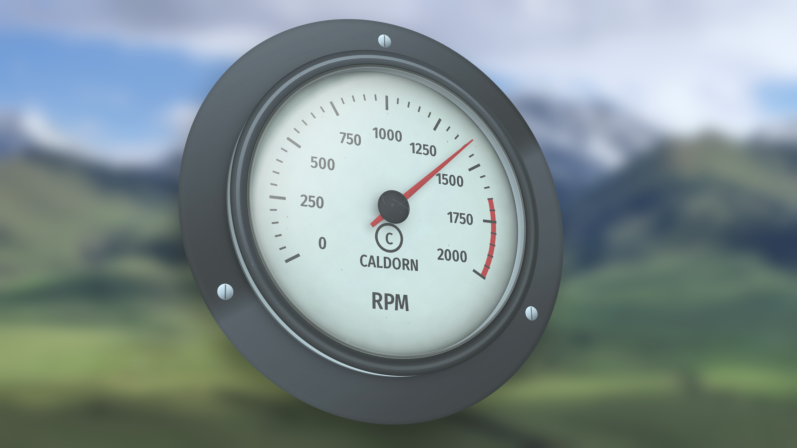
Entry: 1400 rpm
